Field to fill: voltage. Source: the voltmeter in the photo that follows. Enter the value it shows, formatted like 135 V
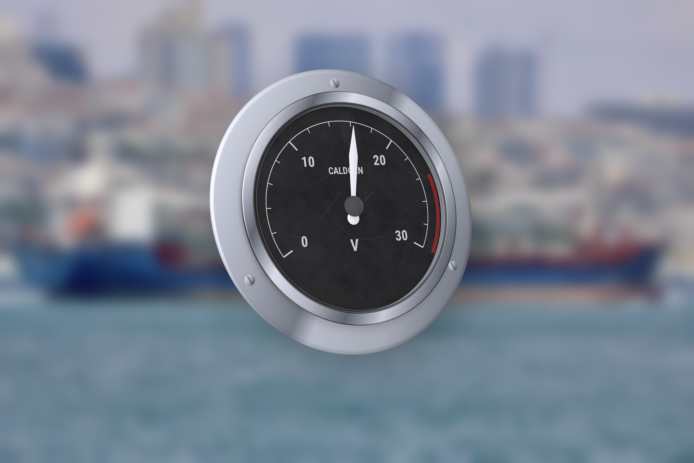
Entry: 16 V
